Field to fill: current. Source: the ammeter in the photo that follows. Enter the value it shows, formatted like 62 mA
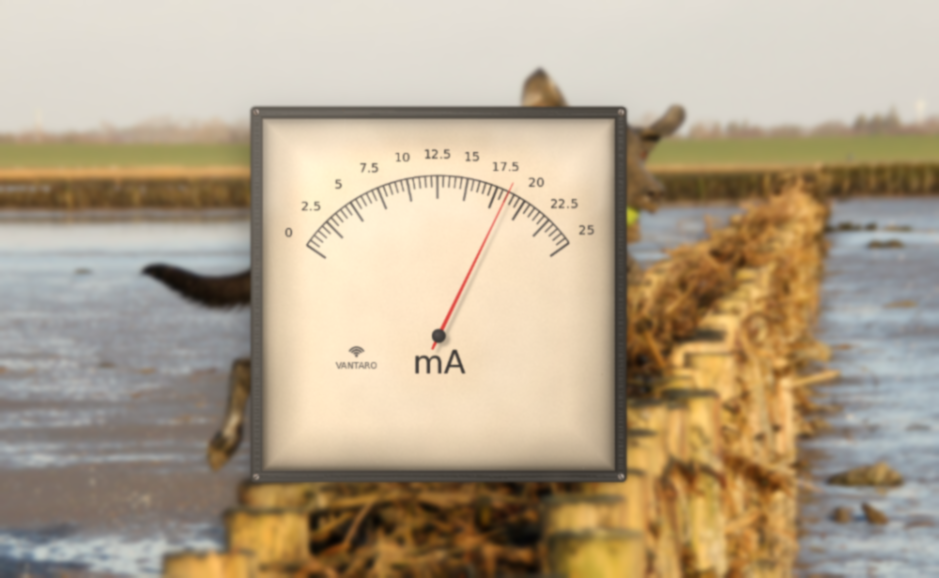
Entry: 18.5 mA
